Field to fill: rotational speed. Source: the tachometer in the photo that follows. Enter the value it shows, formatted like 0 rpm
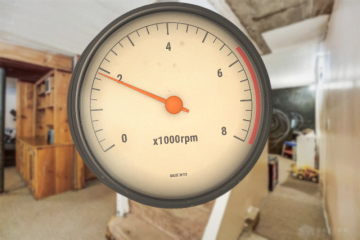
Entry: 1875 rpm
